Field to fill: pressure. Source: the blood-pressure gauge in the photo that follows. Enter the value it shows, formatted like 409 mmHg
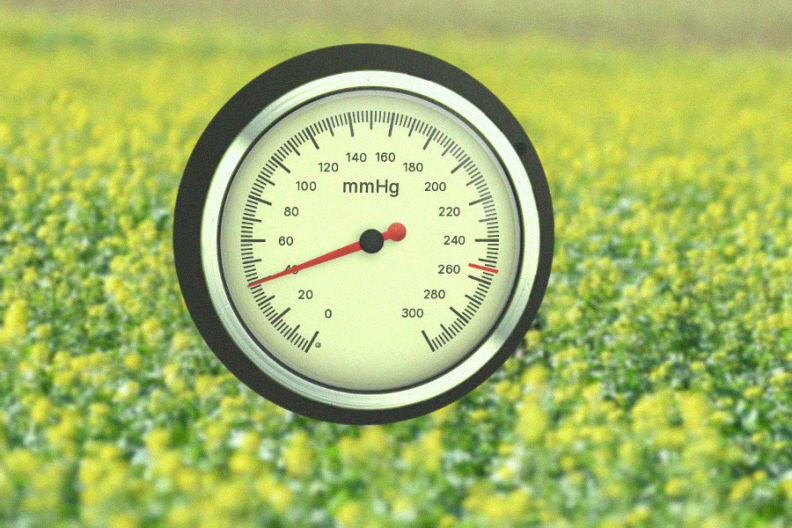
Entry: 40 mmHg
